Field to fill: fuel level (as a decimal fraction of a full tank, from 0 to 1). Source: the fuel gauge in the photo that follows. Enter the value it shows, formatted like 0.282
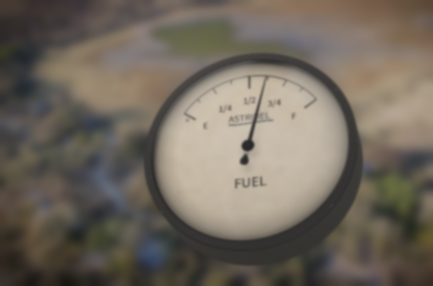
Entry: 0.625
